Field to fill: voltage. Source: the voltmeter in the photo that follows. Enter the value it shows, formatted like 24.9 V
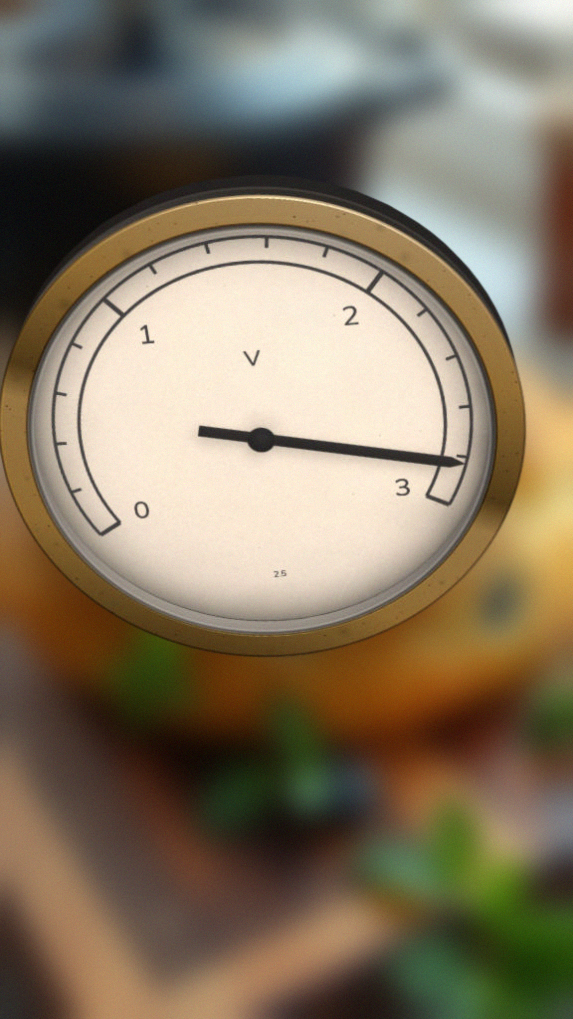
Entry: 2.8 V
